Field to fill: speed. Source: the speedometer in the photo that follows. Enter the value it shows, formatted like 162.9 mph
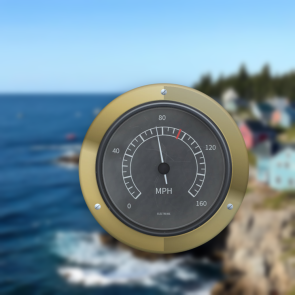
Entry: 75 mph
